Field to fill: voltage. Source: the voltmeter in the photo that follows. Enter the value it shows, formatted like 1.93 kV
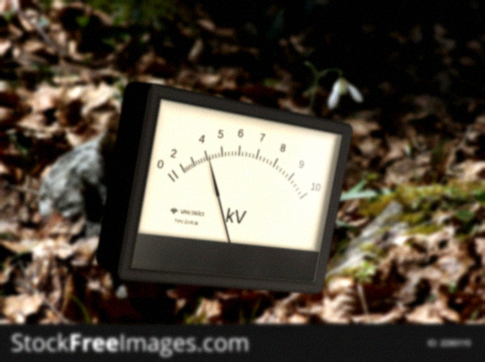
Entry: 4 kV
